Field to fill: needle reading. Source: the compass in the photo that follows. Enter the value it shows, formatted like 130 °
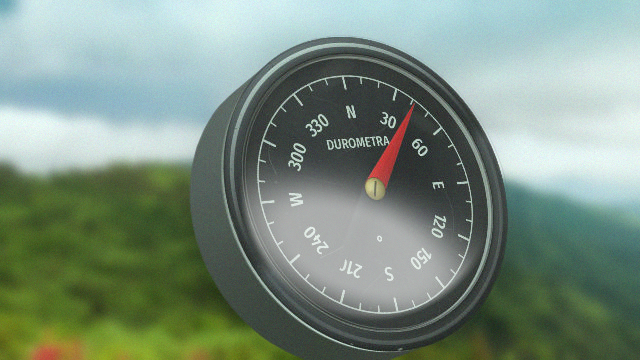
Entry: 40 °
